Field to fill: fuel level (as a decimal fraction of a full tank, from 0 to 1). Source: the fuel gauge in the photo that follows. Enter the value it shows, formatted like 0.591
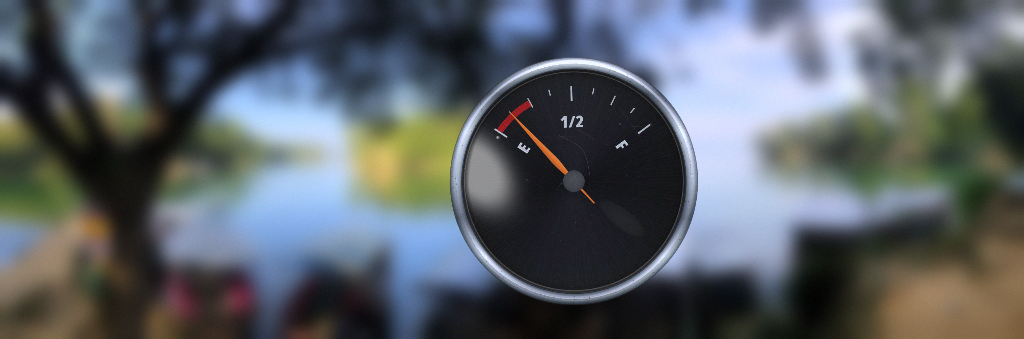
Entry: 0.125
